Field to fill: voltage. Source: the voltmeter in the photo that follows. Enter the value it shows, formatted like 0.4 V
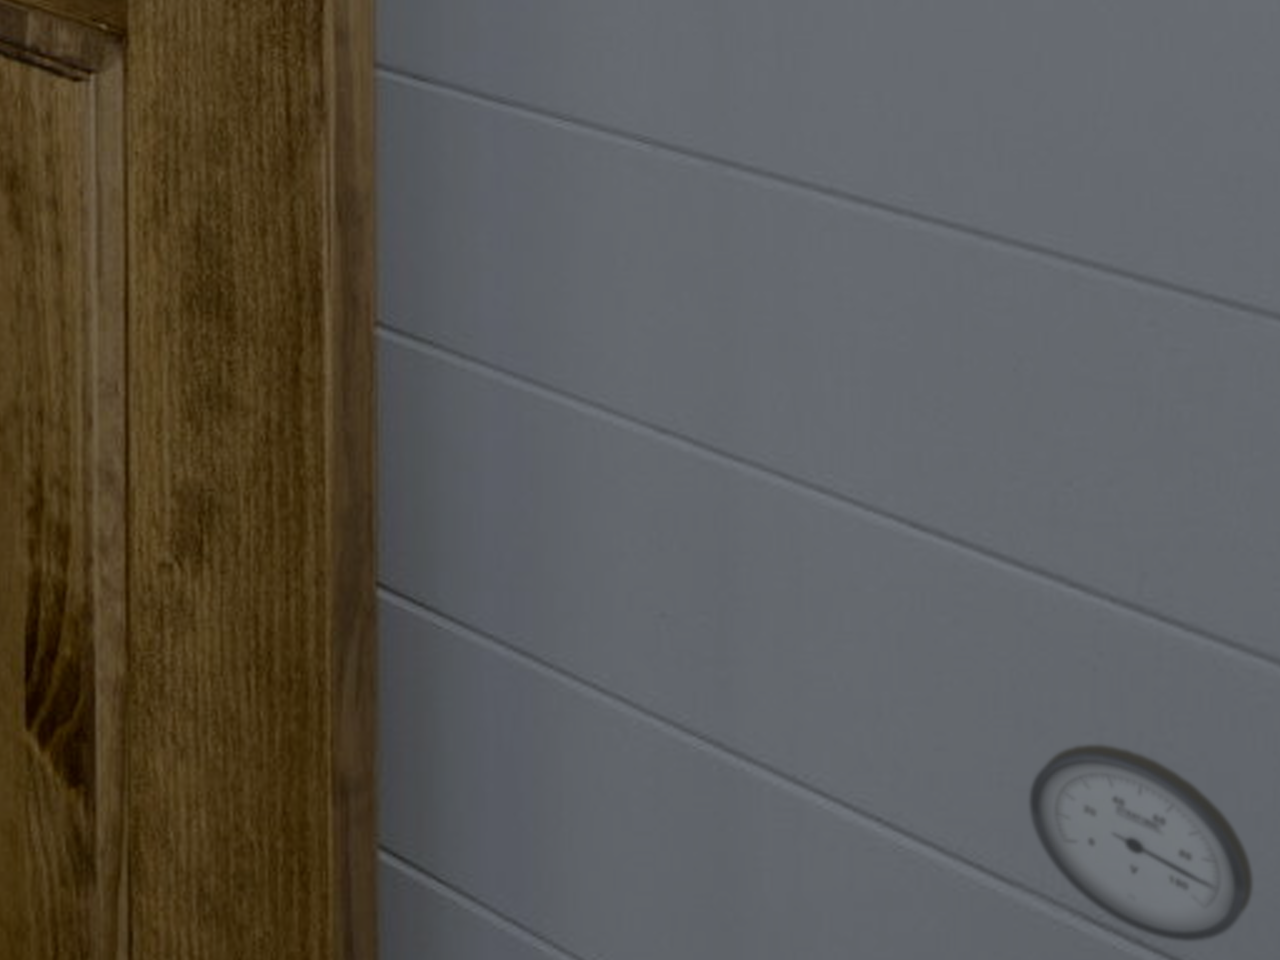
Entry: 90 V
